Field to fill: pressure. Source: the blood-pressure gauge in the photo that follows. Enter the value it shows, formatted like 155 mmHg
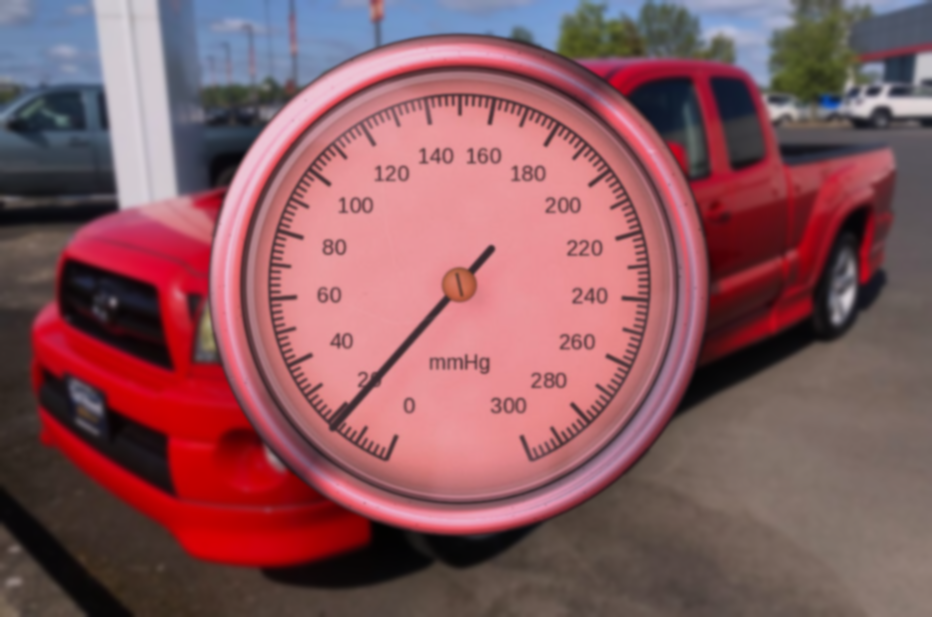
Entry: 18 mmHg
